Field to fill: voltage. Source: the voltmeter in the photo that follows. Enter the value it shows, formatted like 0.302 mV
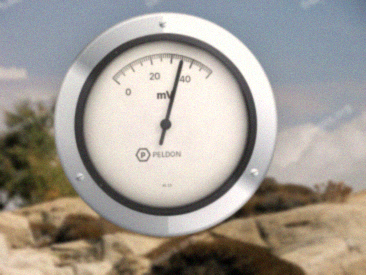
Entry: 35 mV
